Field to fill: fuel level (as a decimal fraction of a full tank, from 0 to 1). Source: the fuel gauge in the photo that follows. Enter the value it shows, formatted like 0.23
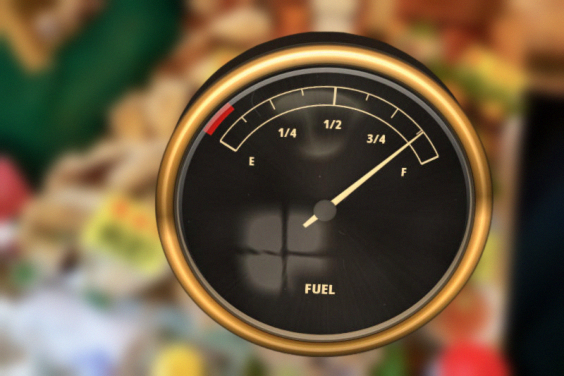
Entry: 0.875
